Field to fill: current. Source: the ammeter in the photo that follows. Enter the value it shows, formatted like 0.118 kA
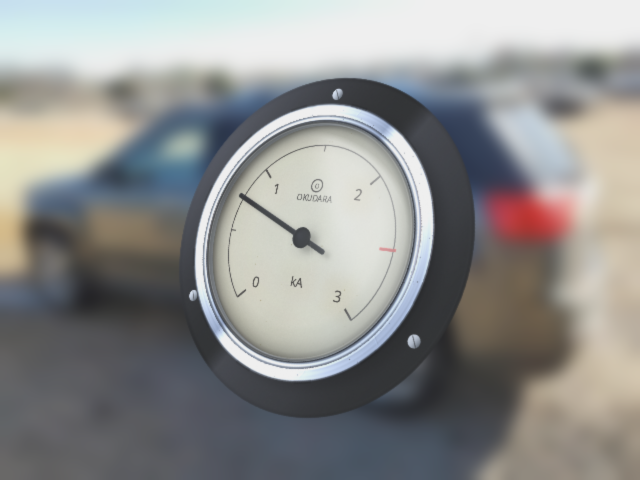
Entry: 0.75 kA
